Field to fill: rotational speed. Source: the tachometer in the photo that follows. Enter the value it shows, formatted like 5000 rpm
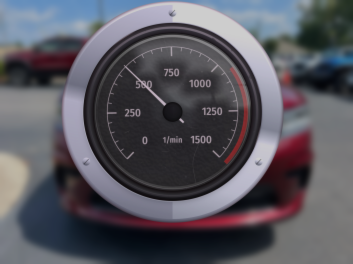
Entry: 500 rpm
